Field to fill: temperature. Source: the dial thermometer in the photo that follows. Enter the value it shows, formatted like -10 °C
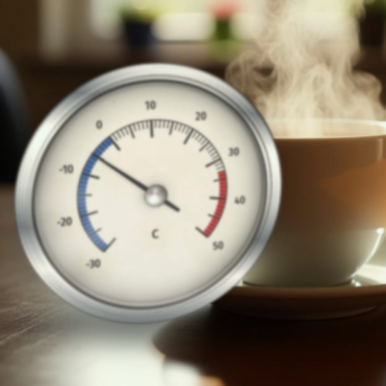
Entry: -5 °C
